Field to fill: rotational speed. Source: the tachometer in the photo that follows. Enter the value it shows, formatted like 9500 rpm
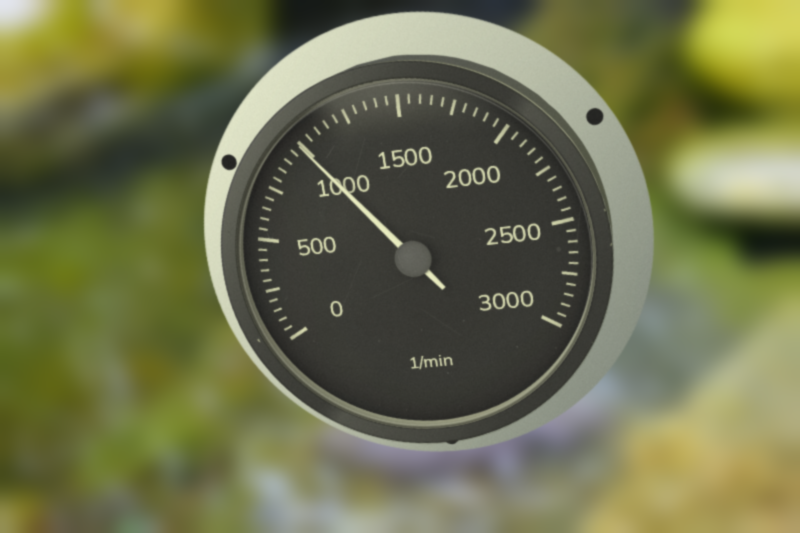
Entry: 1000 rpm
